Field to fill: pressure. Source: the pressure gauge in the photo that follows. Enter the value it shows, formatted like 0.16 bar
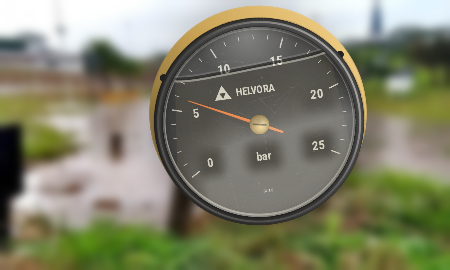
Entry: 6 bar
